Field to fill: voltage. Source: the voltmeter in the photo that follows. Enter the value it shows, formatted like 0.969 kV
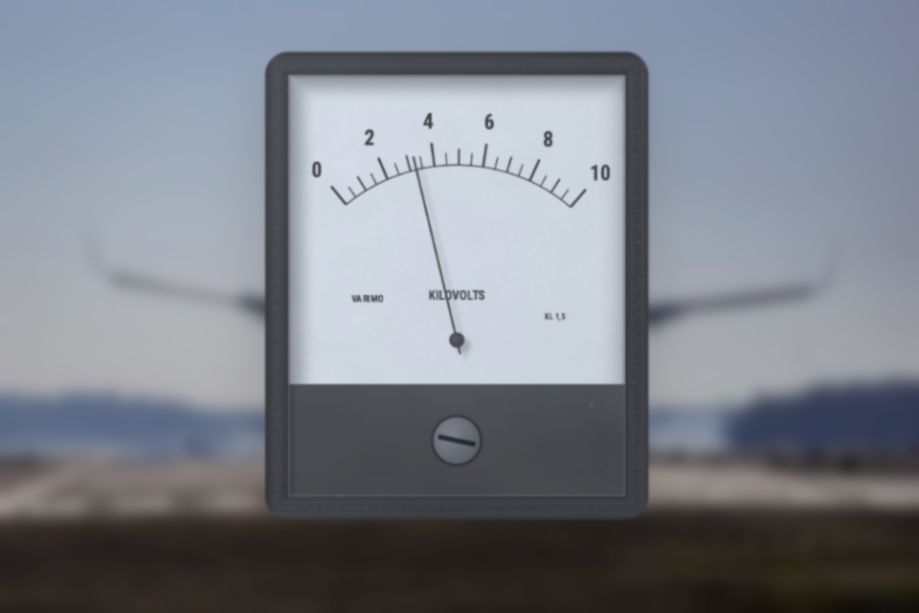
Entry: 3.25 kV
